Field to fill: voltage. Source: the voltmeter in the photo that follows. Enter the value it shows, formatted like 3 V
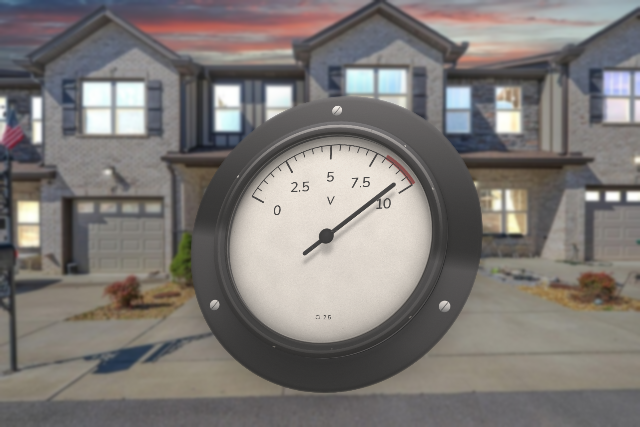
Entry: 9.5 V
